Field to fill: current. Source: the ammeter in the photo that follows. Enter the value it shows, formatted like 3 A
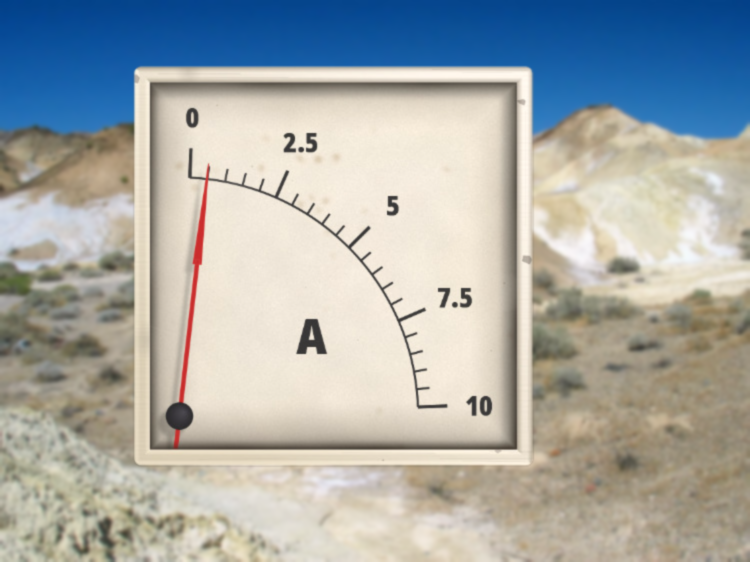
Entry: 0.5 A
